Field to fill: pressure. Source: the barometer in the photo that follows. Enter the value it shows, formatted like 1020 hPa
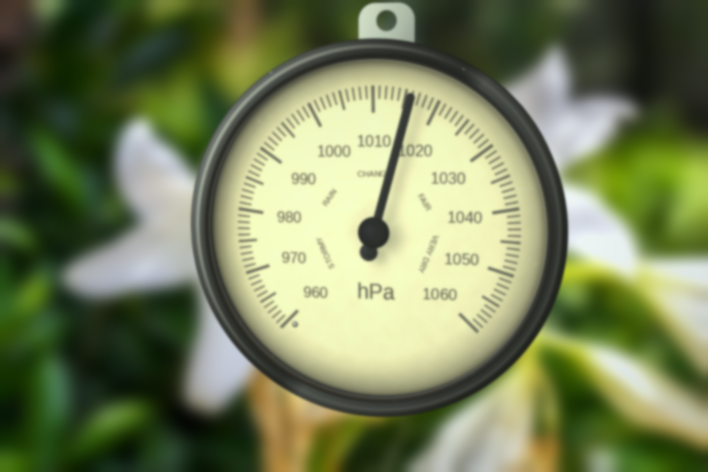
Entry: 1016 hPa
